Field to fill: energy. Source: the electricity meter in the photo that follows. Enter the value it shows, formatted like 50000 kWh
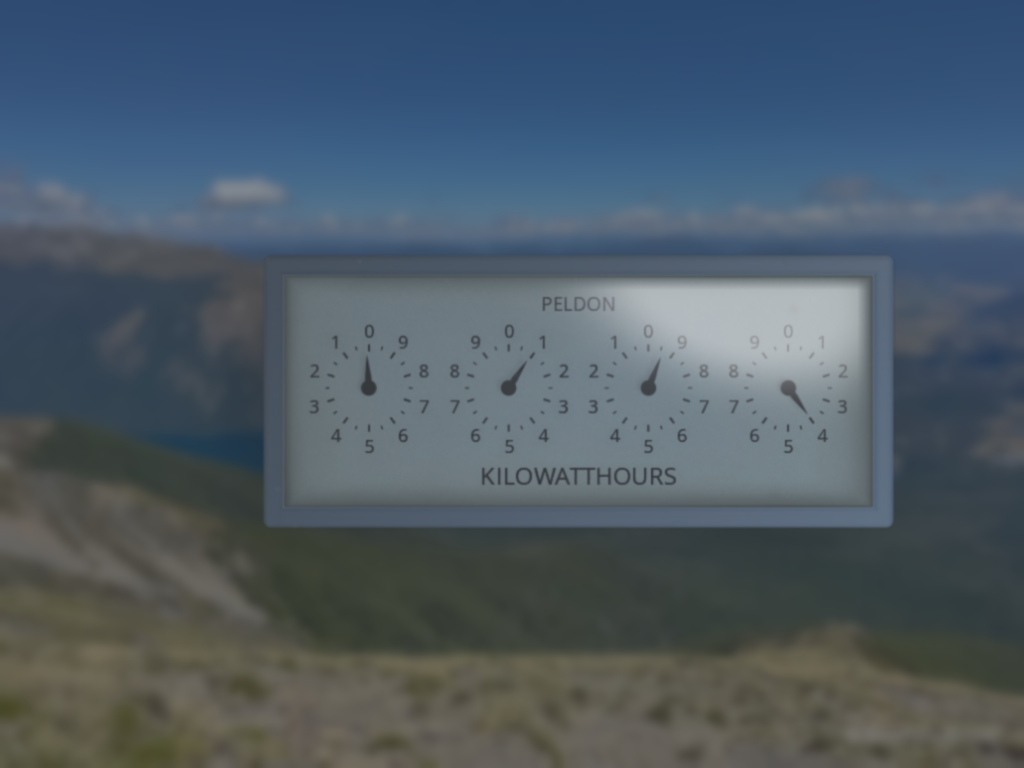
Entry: 94 kWh
